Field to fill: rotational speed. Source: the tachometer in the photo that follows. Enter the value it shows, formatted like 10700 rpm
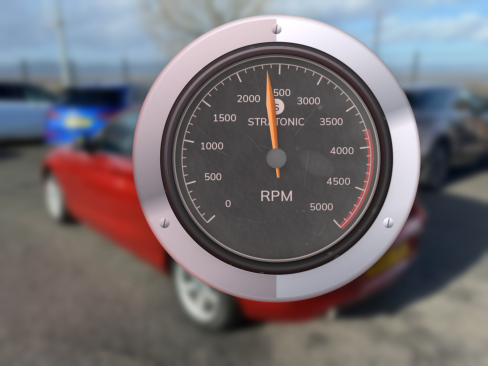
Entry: 2350 rpm
